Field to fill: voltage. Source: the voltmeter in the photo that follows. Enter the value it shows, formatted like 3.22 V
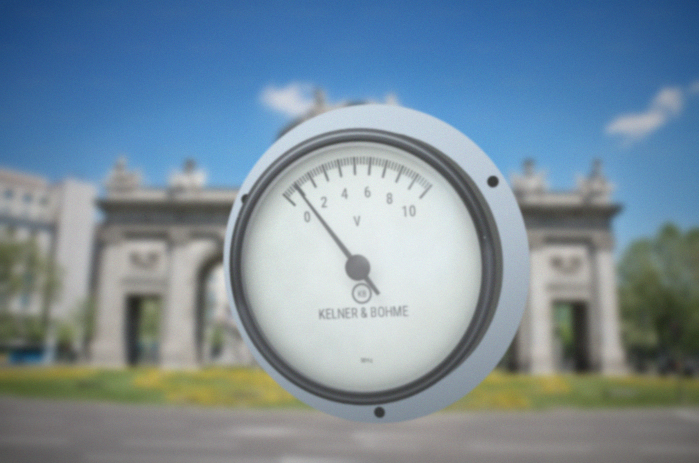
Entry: 1 V
